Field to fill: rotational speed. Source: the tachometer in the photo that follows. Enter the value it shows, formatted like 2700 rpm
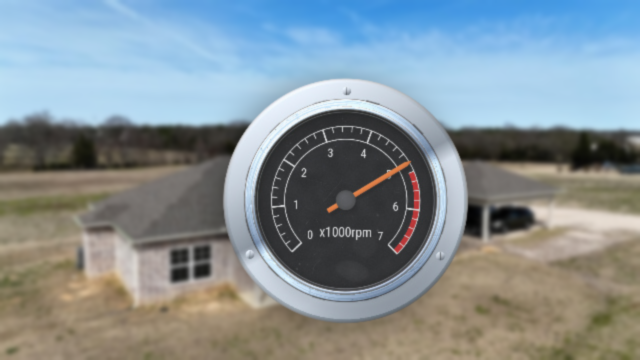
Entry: 5000 rpm
